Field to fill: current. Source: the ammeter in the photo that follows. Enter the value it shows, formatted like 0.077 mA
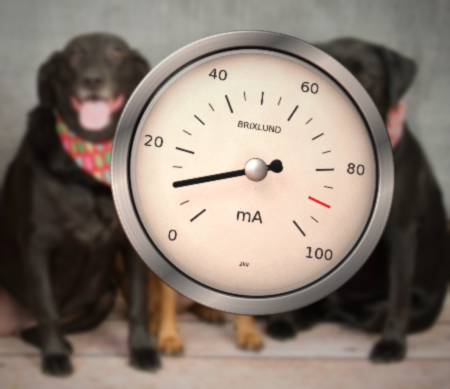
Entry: 10 mA
